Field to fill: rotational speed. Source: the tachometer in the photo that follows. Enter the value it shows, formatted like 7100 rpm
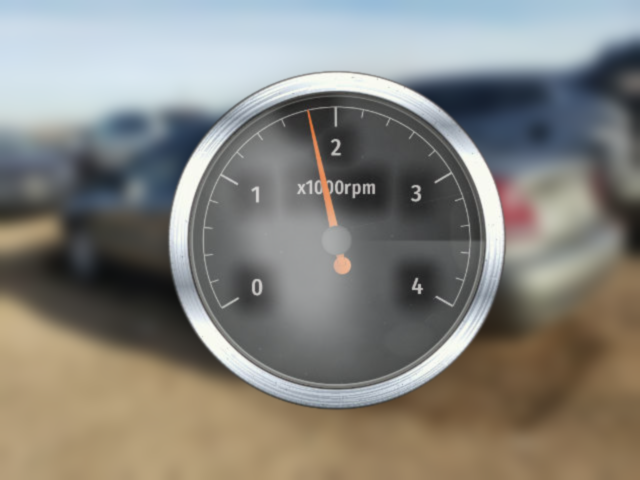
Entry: 1800 rpm
